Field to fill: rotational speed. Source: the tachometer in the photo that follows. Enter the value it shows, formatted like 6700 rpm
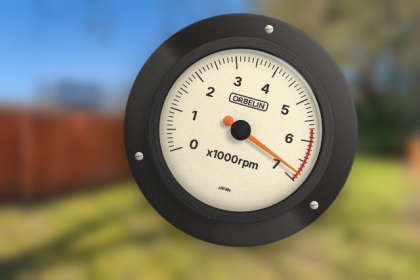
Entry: 6800 rpm
